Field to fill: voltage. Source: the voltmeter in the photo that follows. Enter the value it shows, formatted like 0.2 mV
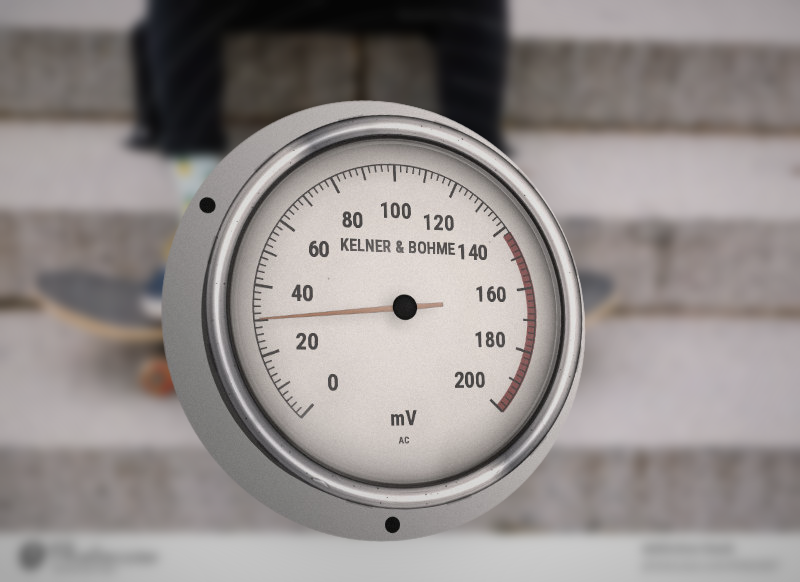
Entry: 30 mV
